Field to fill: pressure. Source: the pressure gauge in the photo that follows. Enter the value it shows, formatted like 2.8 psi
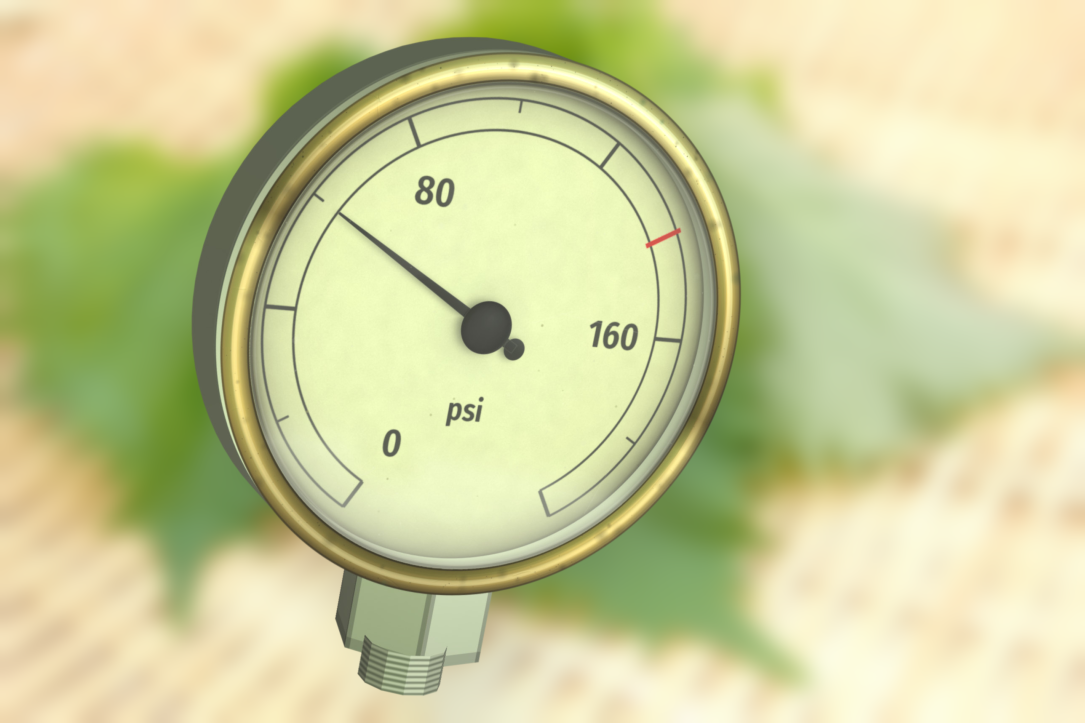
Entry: 60 psi
